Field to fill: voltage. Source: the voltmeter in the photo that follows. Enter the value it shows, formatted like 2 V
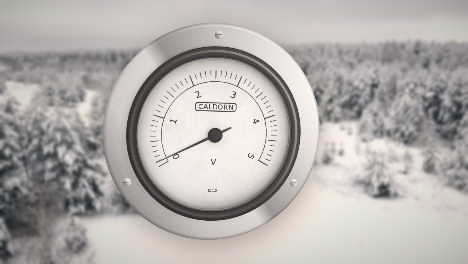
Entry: 0.1 V
